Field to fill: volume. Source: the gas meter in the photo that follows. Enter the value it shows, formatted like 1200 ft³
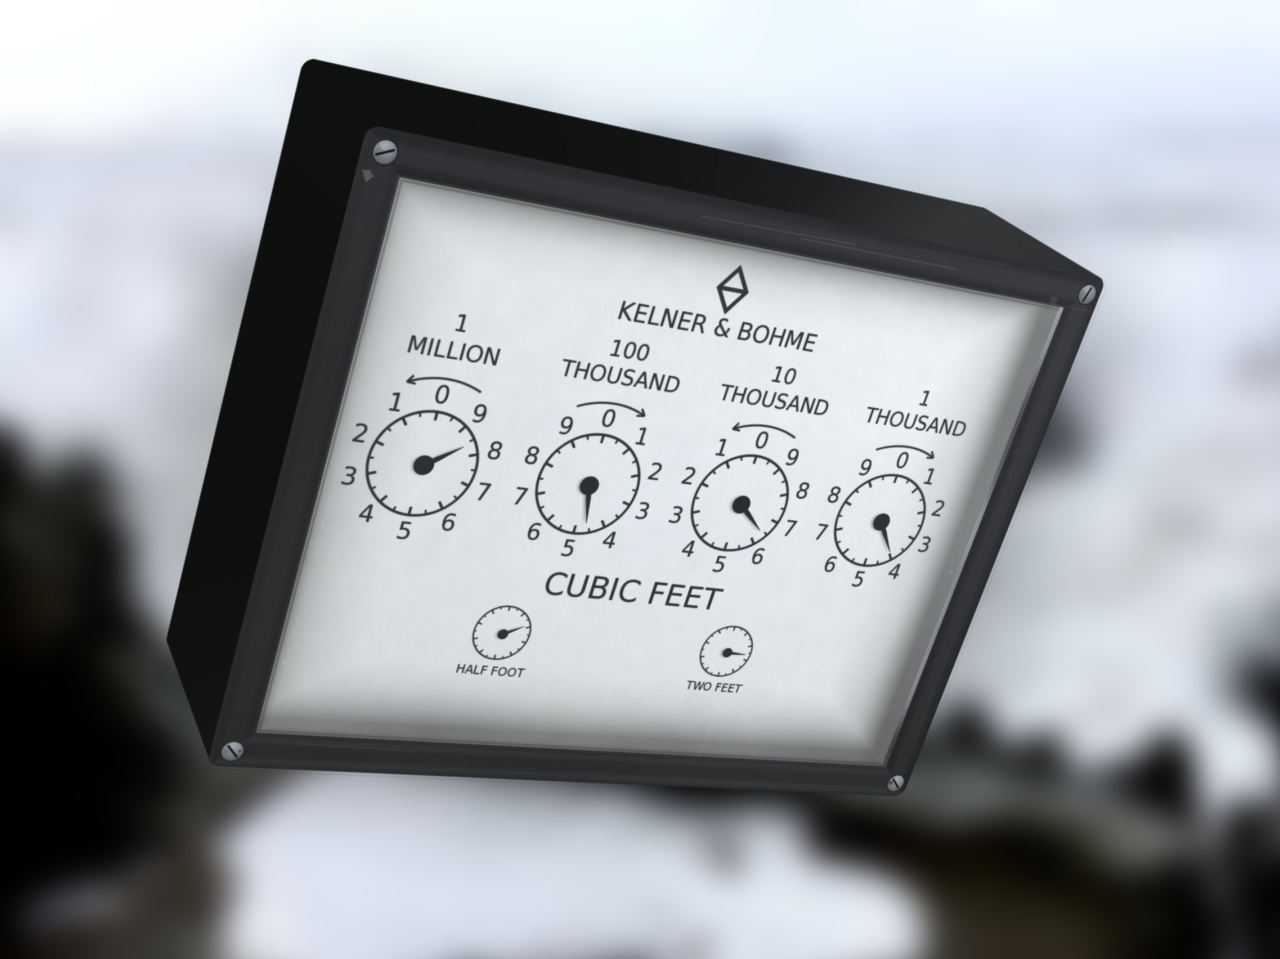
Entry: 846400 ft³
